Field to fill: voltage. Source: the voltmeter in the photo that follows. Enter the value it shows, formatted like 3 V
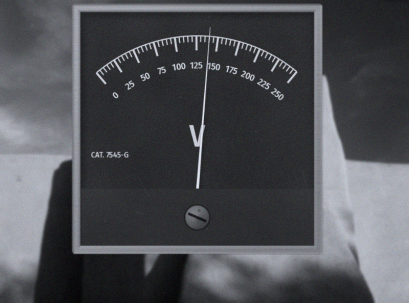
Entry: 140 V
